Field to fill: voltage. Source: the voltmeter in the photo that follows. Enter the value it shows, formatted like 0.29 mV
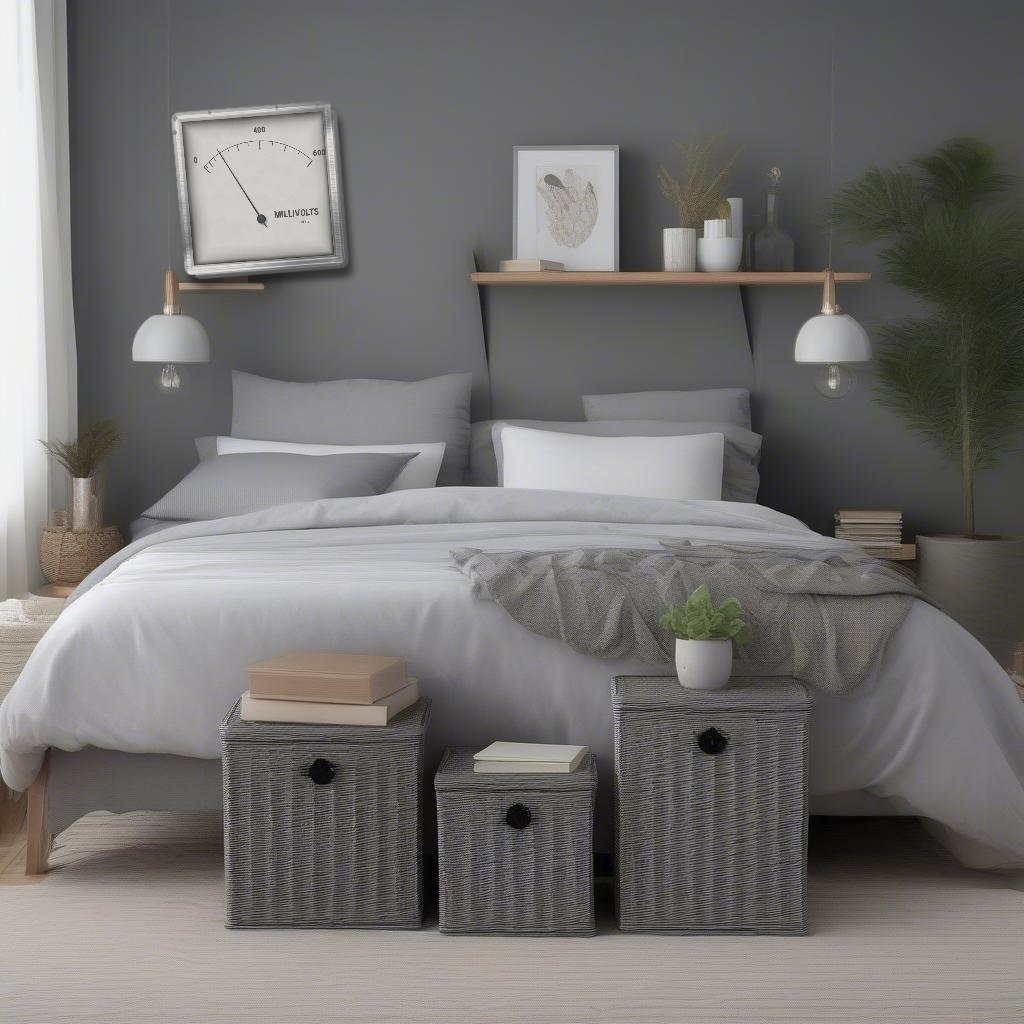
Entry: 200 mV
